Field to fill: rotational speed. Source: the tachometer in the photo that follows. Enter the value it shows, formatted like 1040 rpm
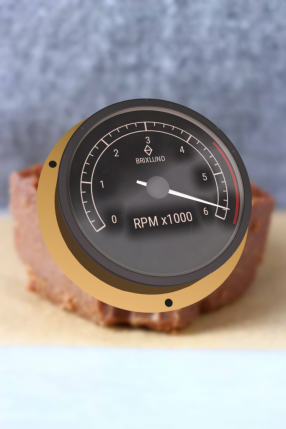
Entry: 5800 rpm
